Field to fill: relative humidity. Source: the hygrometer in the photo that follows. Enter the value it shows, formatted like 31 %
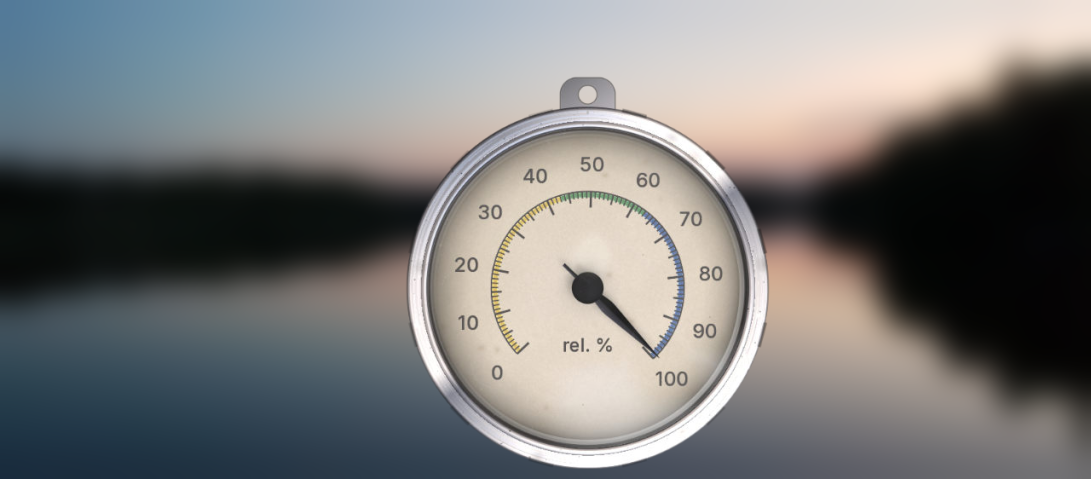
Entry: 99 %
